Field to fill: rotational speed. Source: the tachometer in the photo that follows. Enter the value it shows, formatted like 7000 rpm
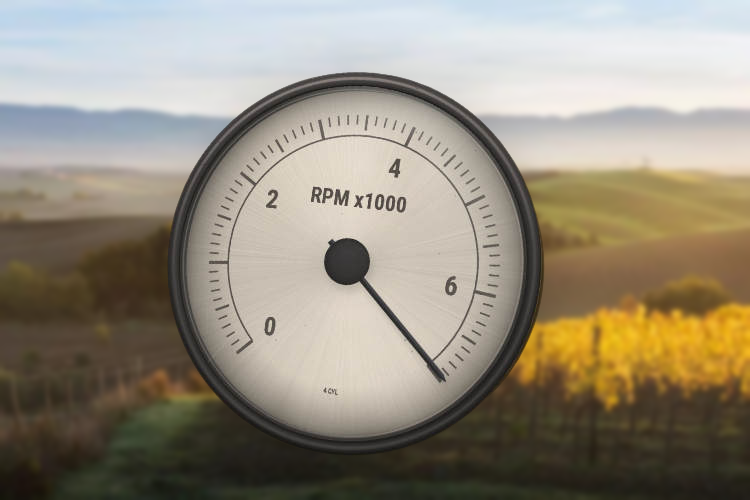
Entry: 6950 rpm
